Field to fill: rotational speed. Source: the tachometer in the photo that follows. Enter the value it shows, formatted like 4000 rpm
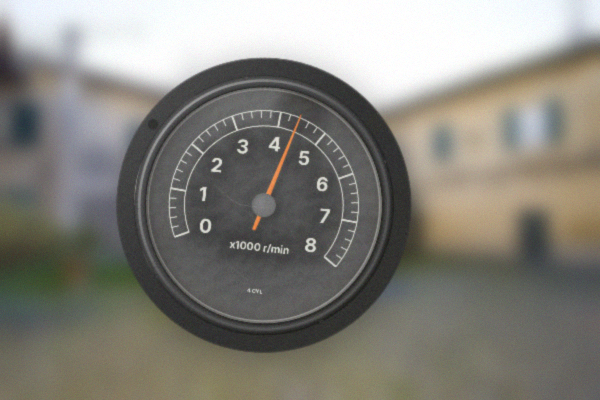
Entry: 4400 rpm
